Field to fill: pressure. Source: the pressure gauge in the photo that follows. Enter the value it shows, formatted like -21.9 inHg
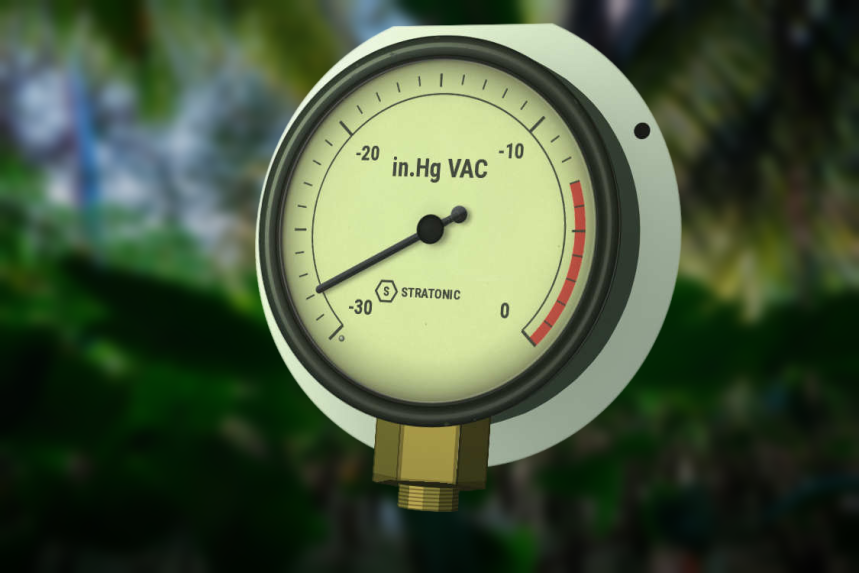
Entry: -28 inHg
